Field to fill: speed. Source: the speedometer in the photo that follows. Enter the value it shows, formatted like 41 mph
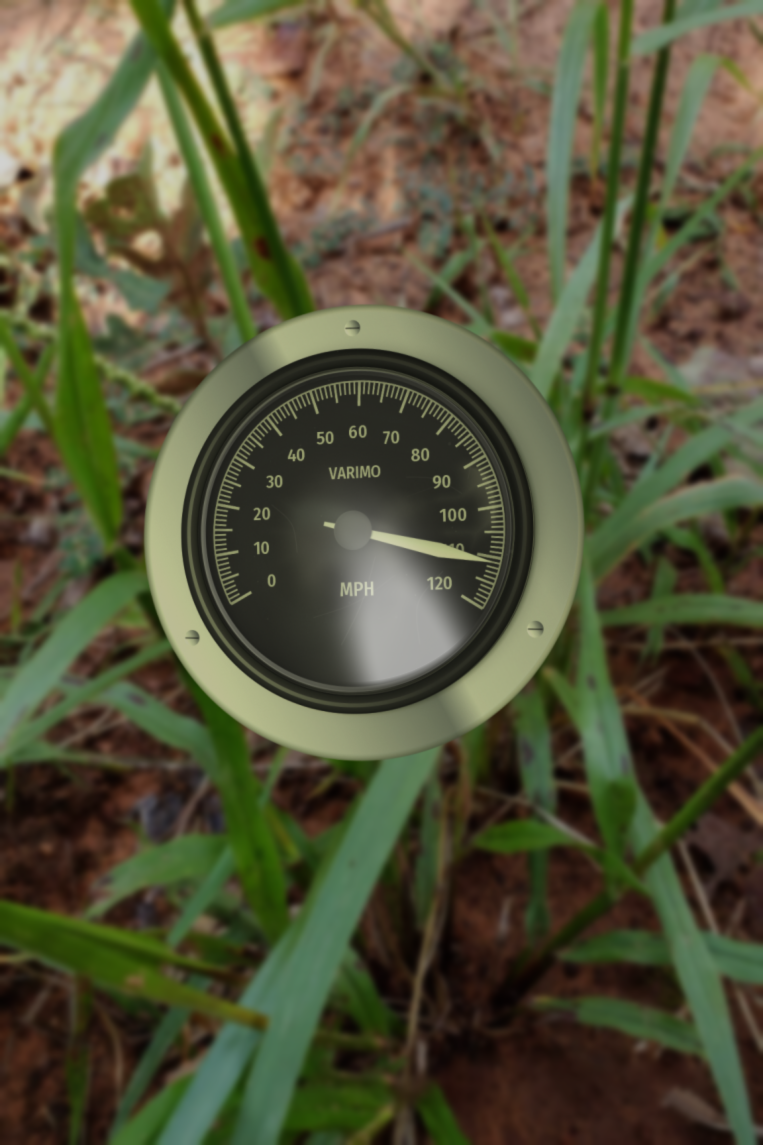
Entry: 111 mph
